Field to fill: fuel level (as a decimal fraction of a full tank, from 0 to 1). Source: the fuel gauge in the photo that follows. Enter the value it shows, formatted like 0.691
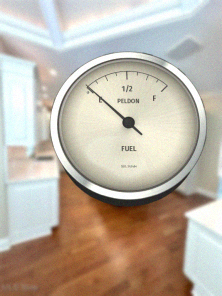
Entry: 0
